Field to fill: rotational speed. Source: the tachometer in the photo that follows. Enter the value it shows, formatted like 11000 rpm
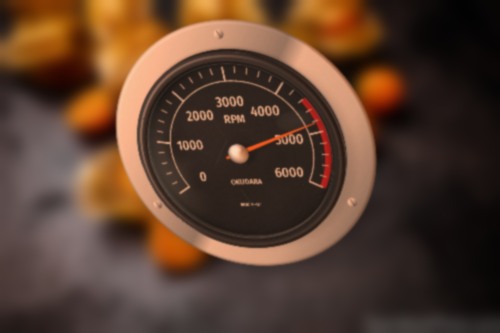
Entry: 4800 rpm
